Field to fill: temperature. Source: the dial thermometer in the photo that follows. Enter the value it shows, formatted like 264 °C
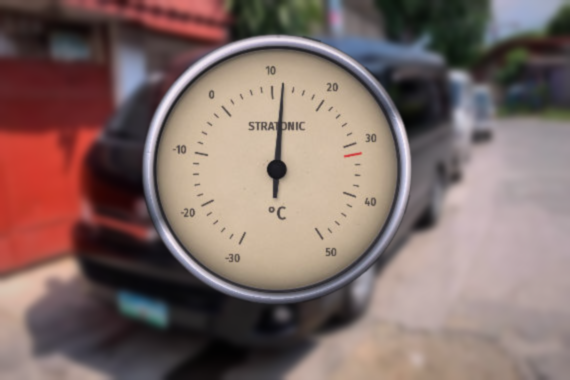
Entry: 12 °C
